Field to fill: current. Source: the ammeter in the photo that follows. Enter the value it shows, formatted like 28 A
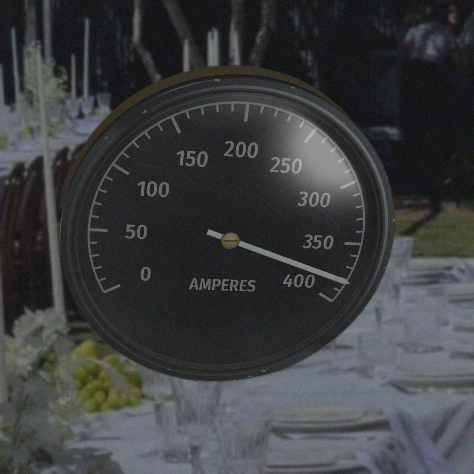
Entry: 380 A
